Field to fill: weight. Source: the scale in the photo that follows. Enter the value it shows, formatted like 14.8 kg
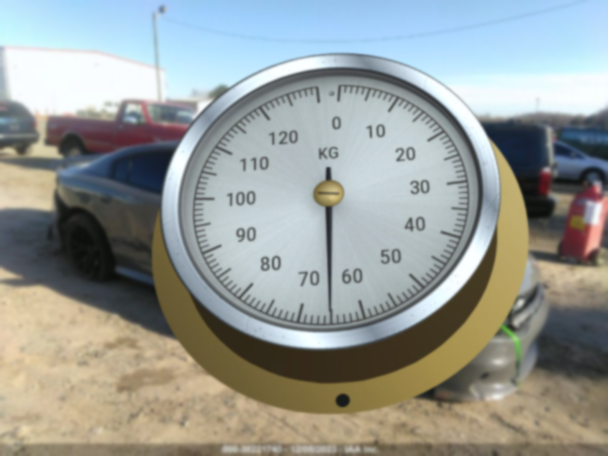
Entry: 65 kg
